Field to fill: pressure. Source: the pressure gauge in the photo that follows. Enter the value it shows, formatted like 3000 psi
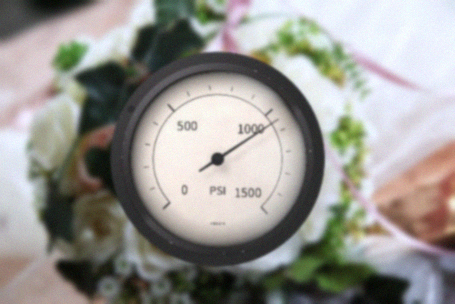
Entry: 1050 psi
